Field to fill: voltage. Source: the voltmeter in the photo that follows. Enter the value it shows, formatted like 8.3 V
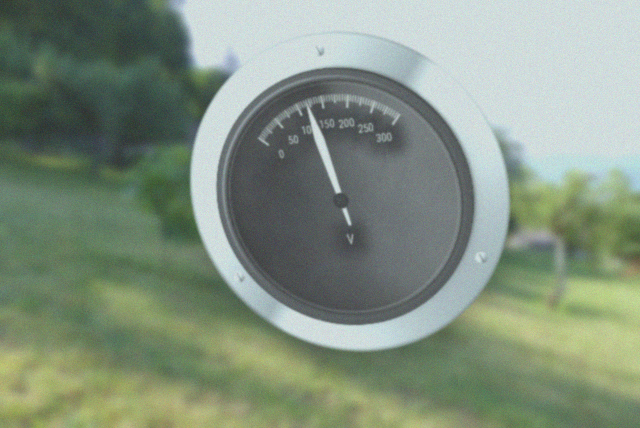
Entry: 125 V
